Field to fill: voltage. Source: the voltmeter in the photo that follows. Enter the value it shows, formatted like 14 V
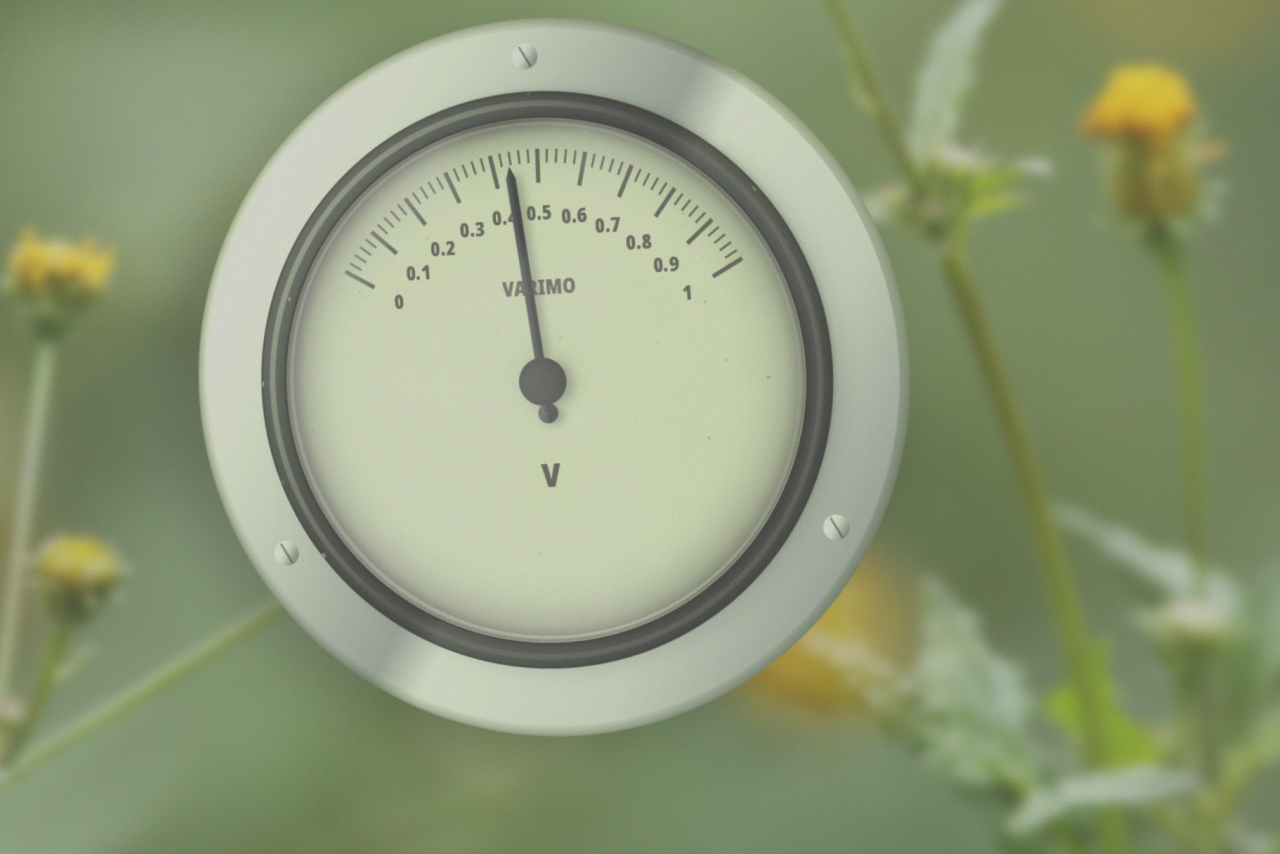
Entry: 0.44 V
